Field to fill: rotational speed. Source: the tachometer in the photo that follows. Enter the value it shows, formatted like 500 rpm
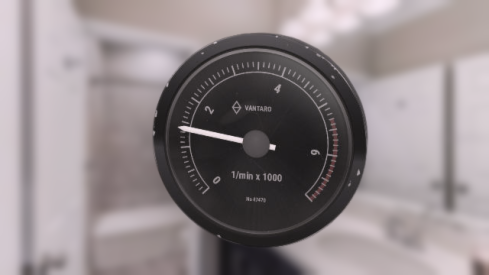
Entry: 1400 rpm
